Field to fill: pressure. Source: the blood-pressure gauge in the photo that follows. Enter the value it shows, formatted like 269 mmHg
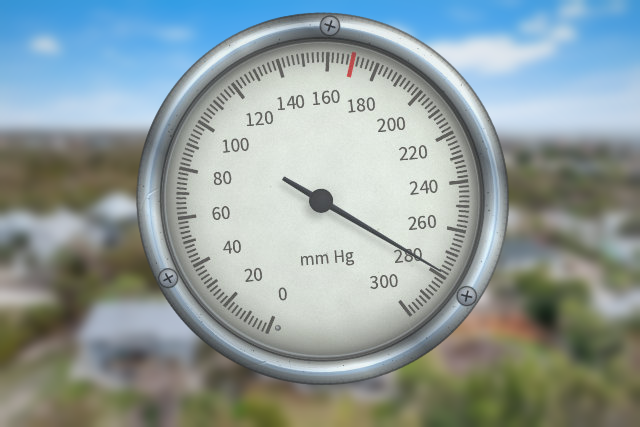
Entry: 278 mmHg
